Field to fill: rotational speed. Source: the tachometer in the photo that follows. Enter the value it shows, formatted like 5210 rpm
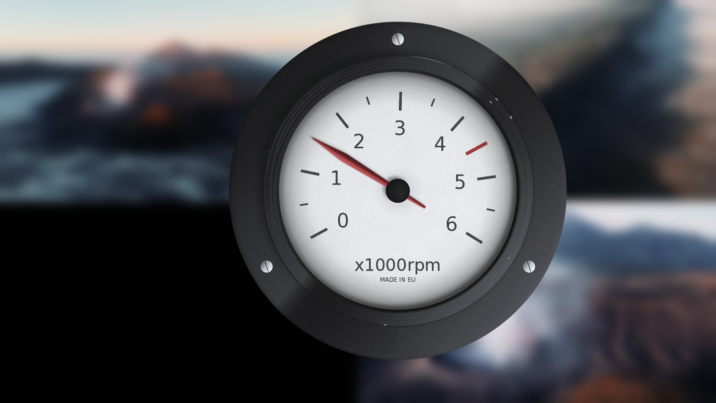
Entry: 1500 rpm
